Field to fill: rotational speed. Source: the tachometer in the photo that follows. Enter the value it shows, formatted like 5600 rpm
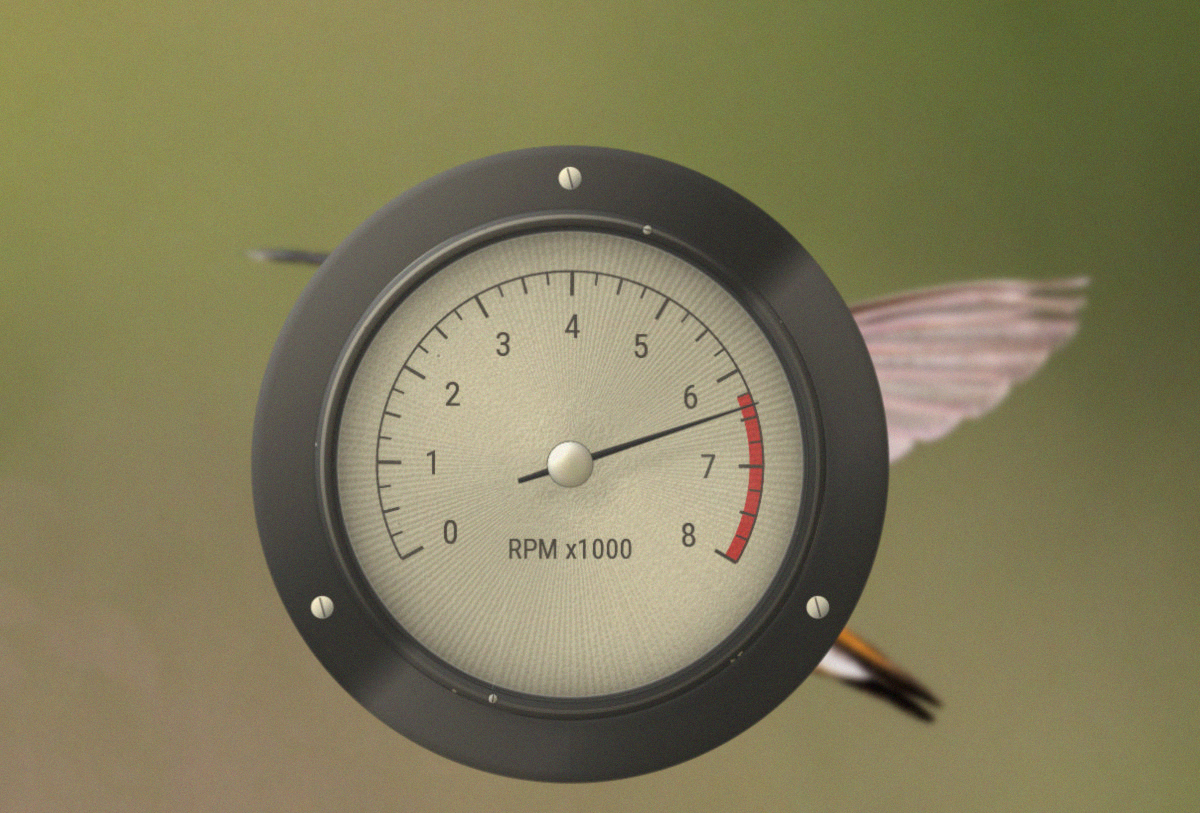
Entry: 6375 rpm
